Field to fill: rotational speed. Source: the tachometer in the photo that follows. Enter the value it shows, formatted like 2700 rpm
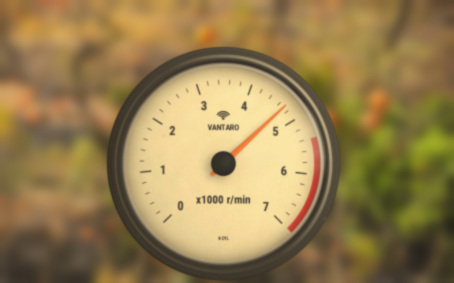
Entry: 4700 rpm
